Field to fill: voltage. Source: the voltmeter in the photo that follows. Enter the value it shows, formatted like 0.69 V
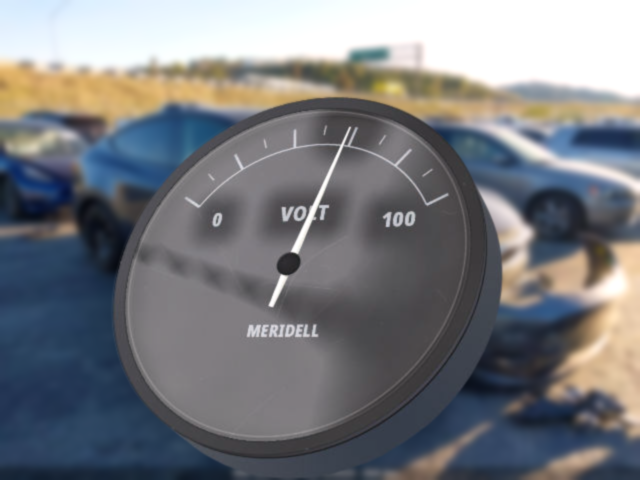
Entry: 60 V
